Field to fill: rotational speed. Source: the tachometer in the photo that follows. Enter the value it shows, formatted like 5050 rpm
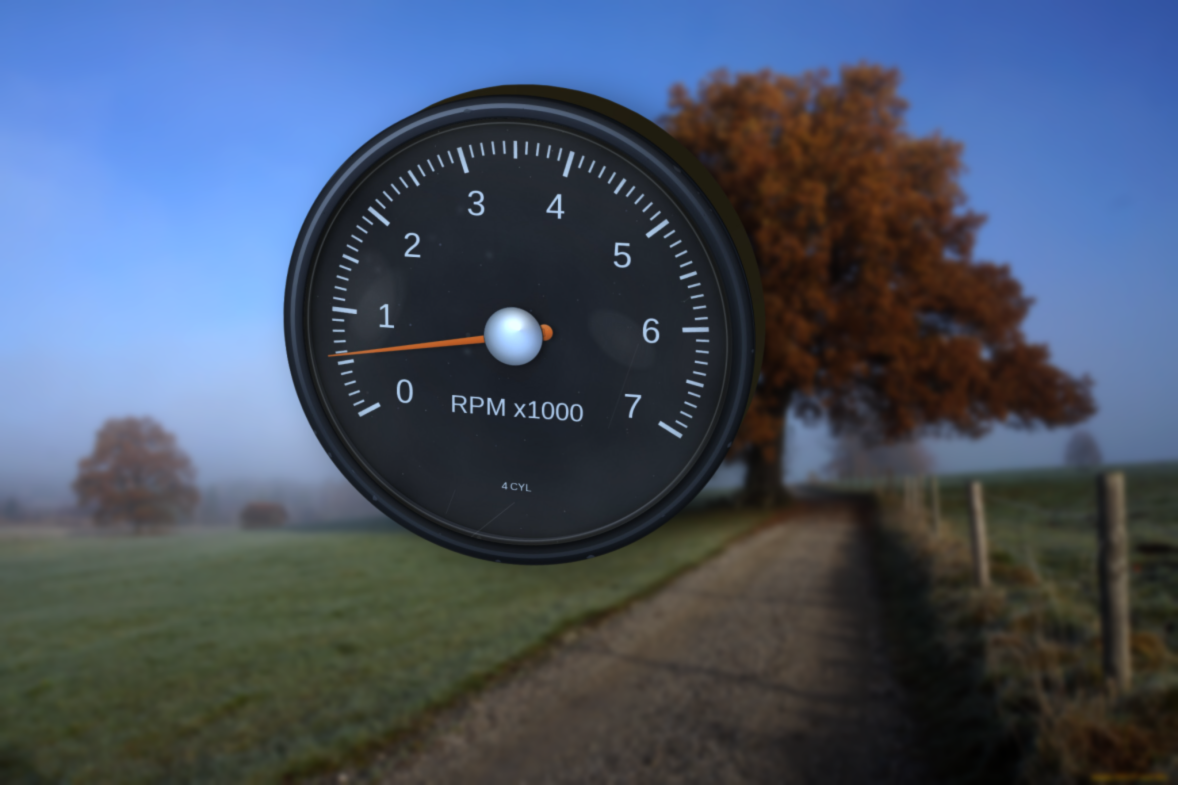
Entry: 600 rpm
